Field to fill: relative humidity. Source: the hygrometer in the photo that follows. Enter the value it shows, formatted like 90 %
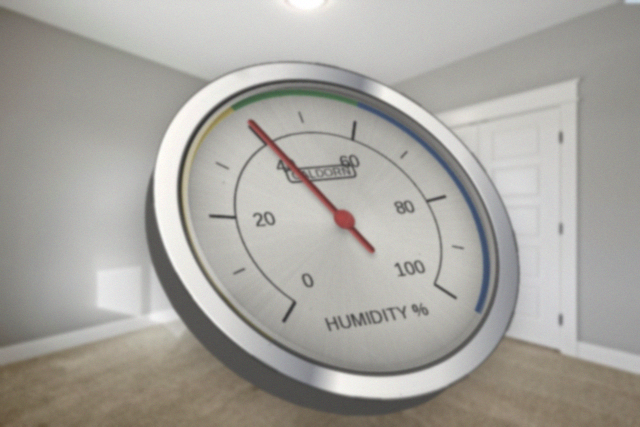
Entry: 40 %
